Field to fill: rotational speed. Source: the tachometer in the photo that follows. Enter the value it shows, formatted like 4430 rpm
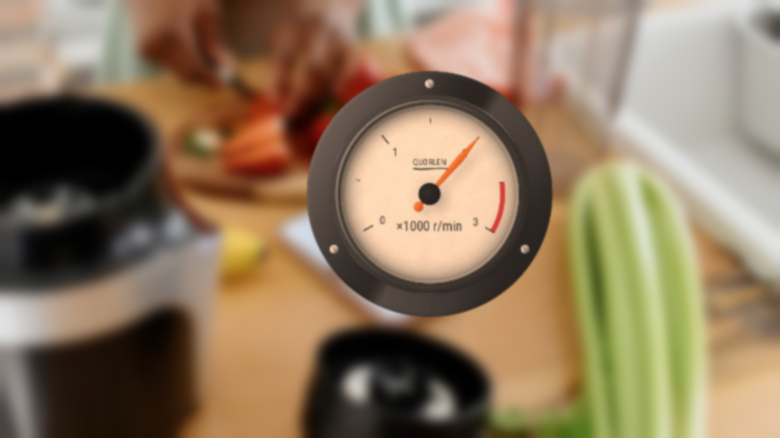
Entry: 2000 rpm
